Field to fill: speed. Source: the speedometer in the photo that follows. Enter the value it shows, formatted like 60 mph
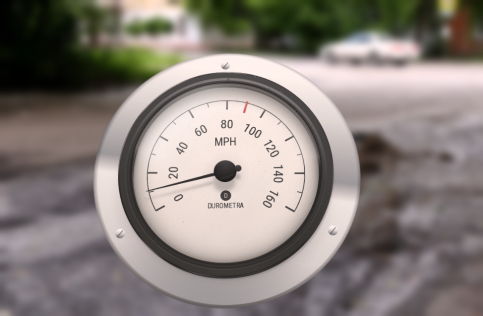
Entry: 10 mph
